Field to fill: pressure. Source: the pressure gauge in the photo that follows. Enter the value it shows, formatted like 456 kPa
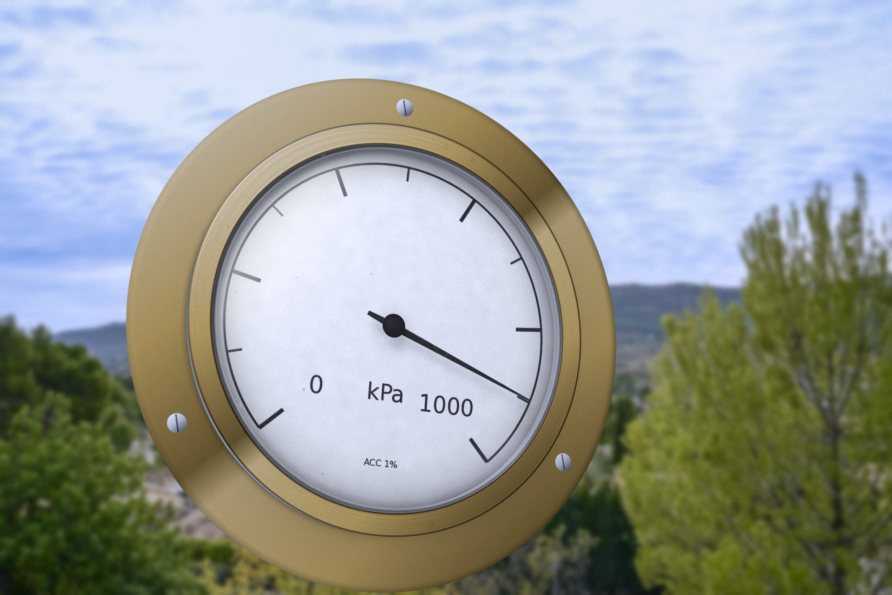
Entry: 900 kPa
